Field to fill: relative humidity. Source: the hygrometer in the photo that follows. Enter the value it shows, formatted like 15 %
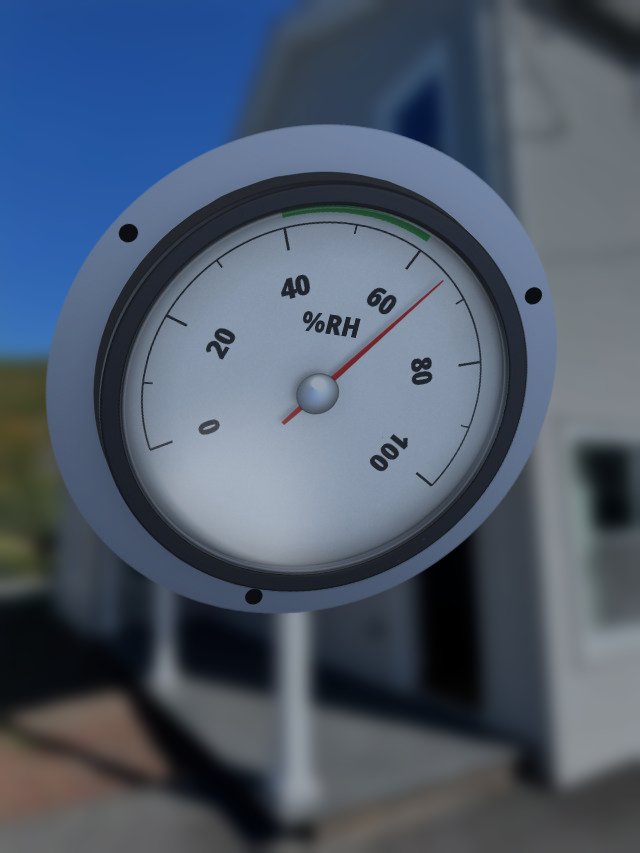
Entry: 65 %
